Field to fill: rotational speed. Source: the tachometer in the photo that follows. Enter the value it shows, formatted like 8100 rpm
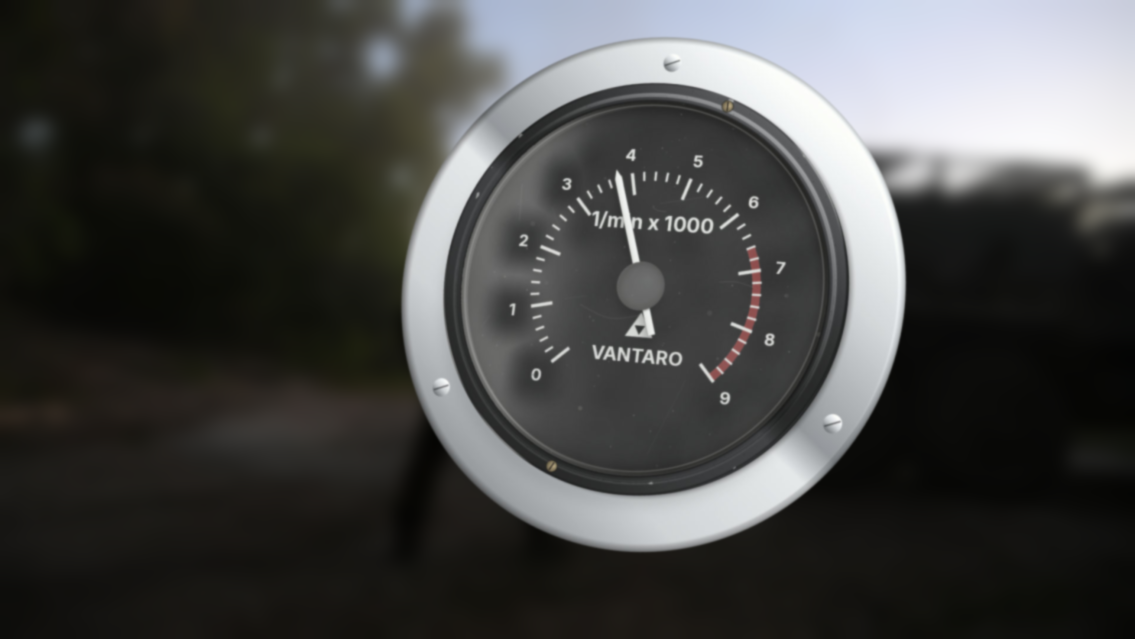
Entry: 3800 rpm
